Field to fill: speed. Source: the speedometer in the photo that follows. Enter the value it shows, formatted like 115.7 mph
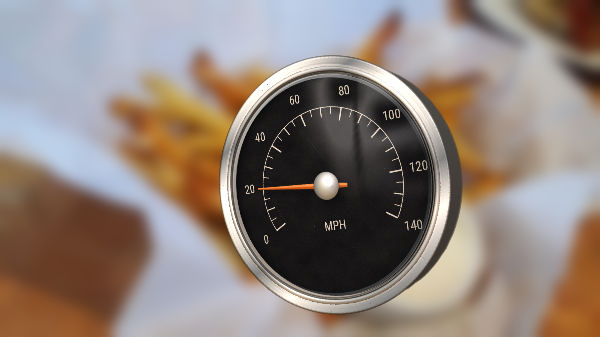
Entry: 20 mph
